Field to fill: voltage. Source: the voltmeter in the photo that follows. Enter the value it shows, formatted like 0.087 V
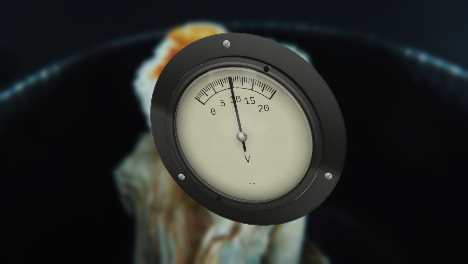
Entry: 10 V
